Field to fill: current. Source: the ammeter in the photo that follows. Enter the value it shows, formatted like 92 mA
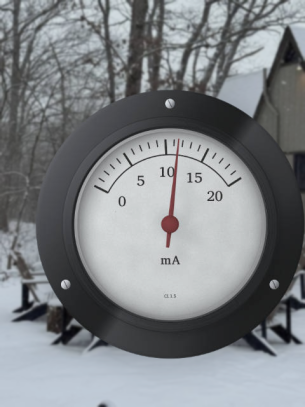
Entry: 11.5 mA
